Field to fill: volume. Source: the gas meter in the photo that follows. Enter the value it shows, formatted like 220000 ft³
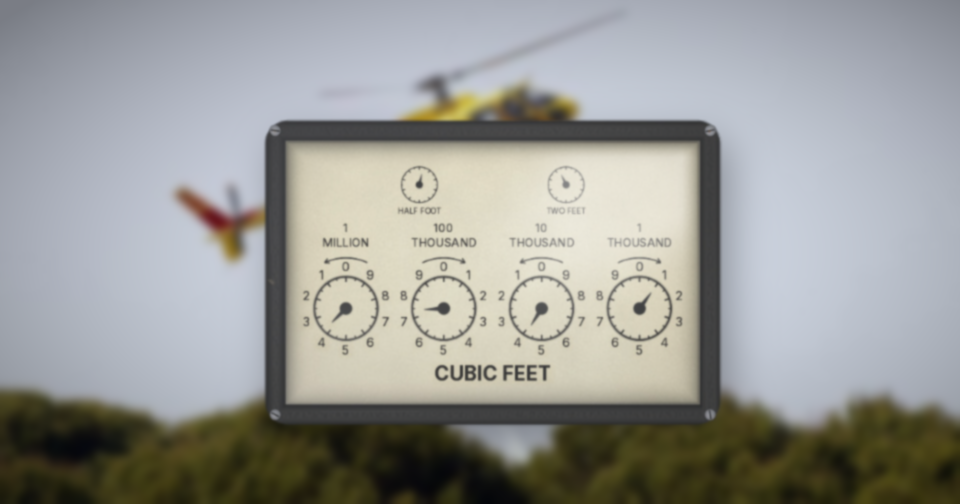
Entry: 374100 ft³
